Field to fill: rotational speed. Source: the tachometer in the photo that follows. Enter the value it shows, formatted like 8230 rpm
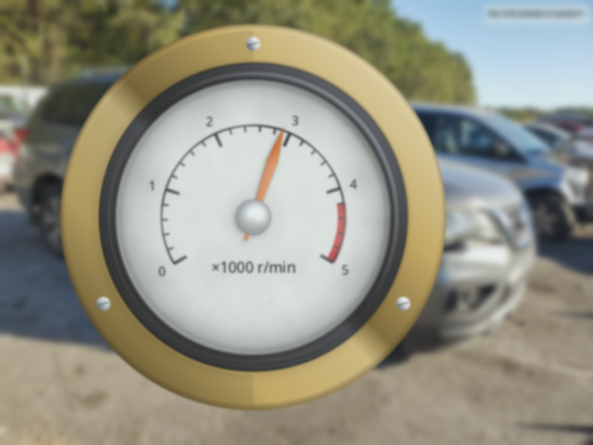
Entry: 2900 rpm
